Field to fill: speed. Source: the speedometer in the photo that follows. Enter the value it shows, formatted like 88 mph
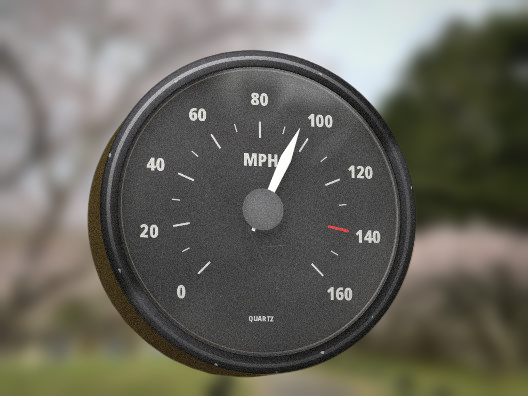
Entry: 95 mph
